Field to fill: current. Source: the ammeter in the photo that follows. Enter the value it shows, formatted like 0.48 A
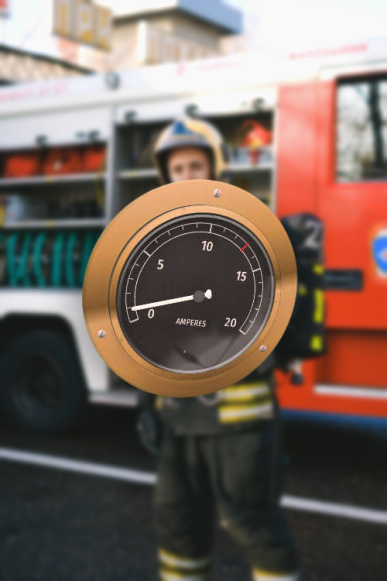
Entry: 1 A
